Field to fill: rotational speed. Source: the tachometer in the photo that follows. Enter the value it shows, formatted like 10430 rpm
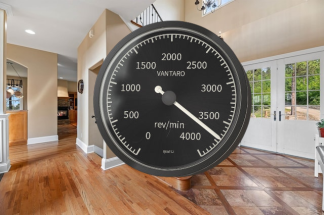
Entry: 3700 rpm
